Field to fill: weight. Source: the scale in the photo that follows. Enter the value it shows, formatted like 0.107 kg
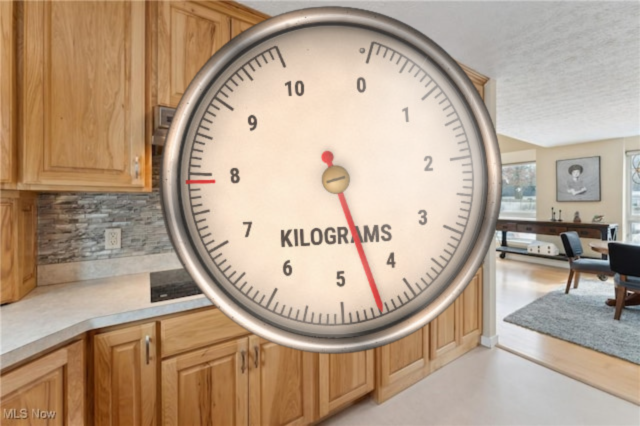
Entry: 4.5 kg
